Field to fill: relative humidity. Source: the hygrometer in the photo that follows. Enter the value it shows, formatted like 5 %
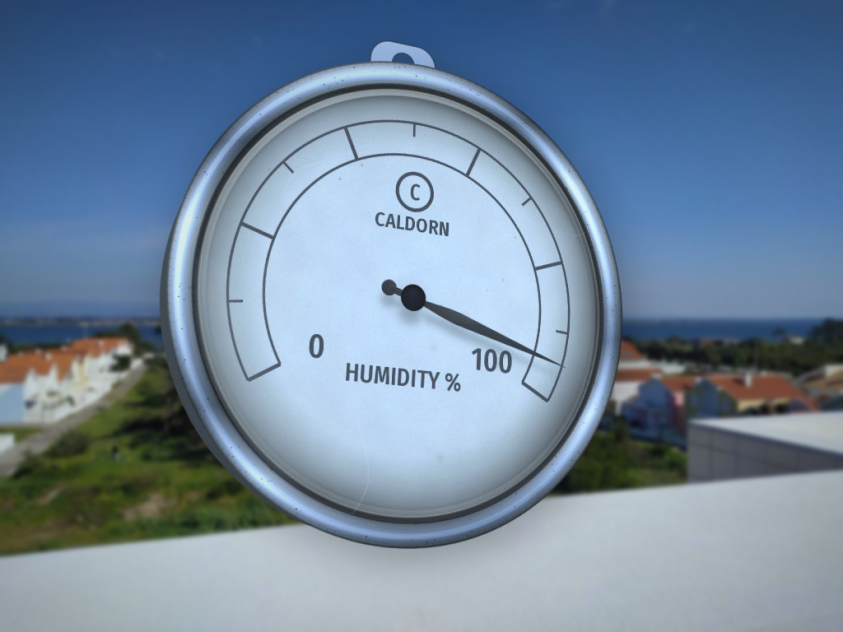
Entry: 95 %
